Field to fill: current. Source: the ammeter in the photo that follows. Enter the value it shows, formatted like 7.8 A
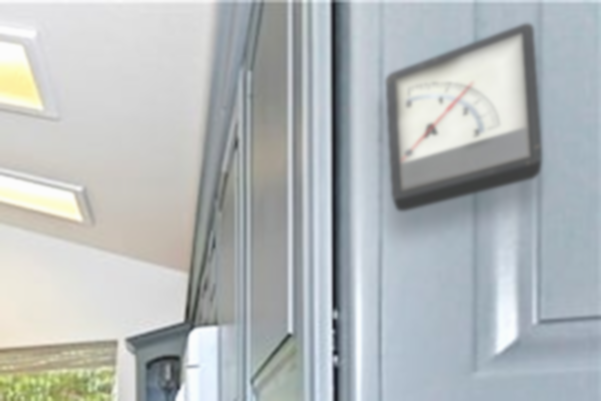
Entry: 1.5 A
